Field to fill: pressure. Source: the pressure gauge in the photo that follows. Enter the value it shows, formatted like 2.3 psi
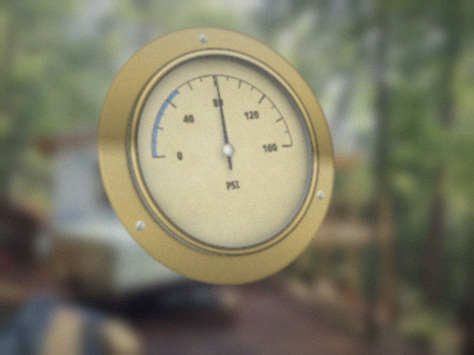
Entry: 80 psi
